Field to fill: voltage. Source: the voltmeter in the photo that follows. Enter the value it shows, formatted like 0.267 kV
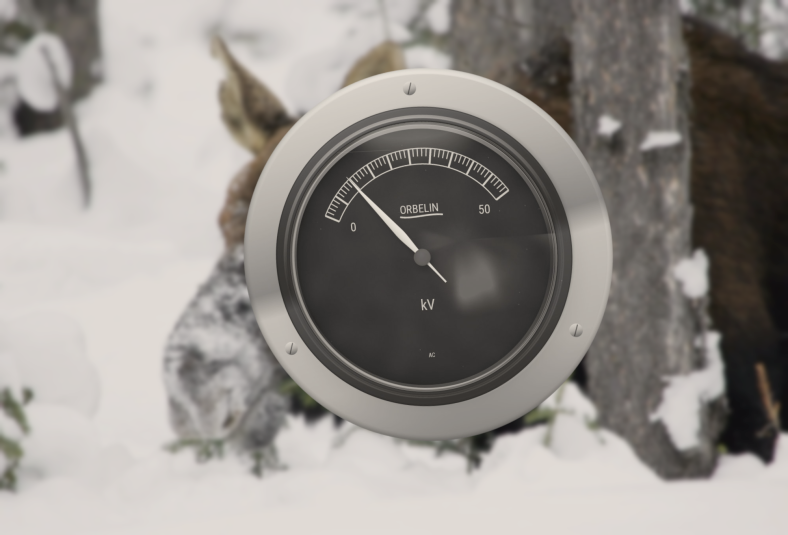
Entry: 10 kV
